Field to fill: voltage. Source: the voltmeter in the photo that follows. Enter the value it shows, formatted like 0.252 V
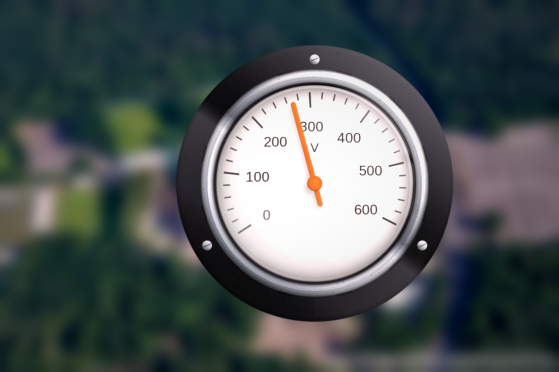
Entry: 270 V
